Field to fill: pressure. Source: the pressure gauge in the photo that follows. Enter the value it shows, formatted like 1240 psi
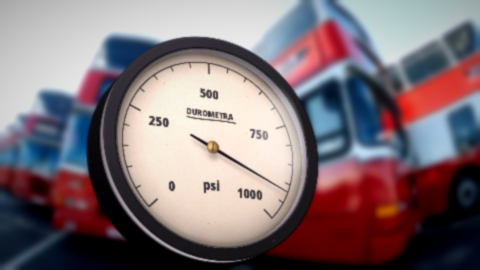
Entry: 925 psi
